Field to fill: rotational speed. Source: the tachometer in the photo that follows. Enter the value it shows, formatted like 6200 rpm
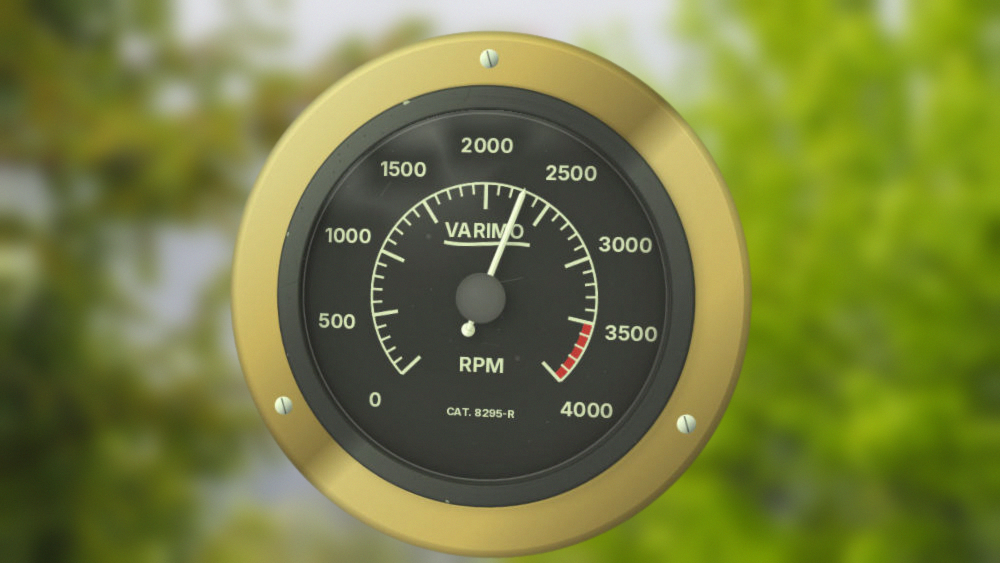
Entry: 2300 rpm
